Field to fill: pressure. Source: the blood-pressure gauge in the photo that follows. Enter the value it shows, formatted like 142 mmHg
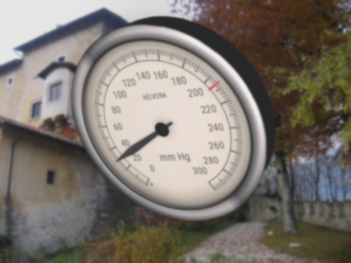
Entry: 30 mmHg
